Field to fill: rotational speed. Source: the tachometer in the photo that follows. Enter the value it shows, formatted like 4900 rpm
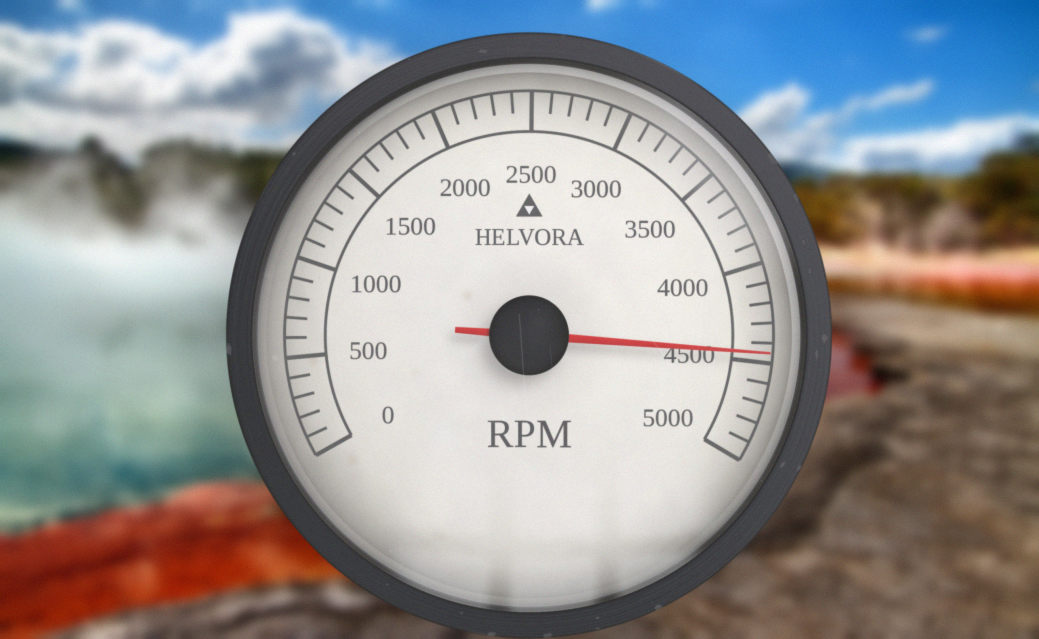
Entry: 4450 rpm
